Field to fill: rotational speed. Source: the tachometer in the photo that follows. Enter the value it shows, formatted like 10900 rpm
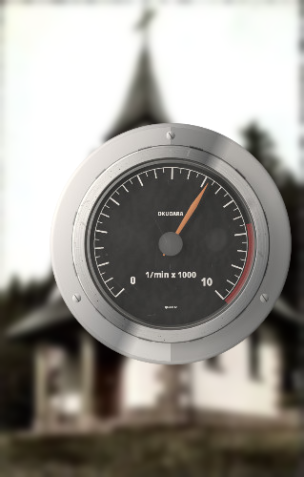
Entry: 6125 rpm
